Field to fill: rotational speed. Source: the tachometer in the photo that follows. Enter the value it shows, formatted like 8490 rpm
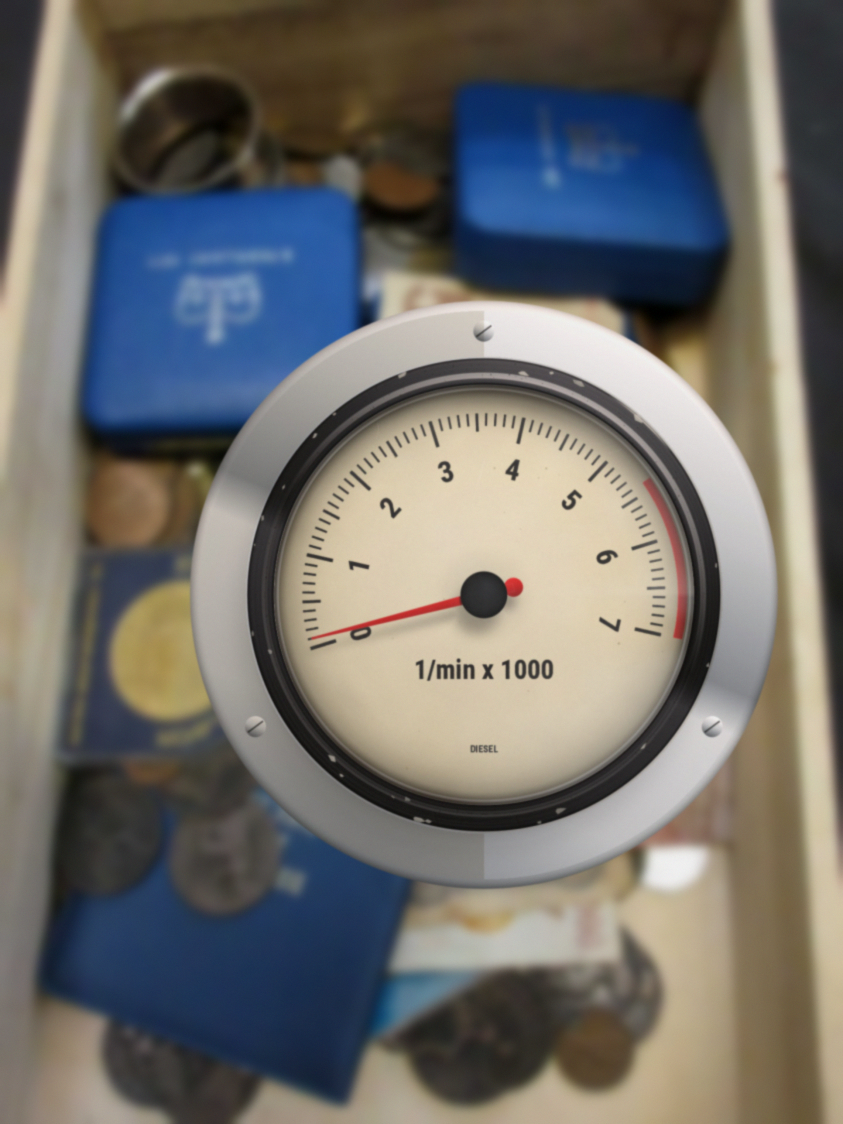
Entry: 100 rpm
